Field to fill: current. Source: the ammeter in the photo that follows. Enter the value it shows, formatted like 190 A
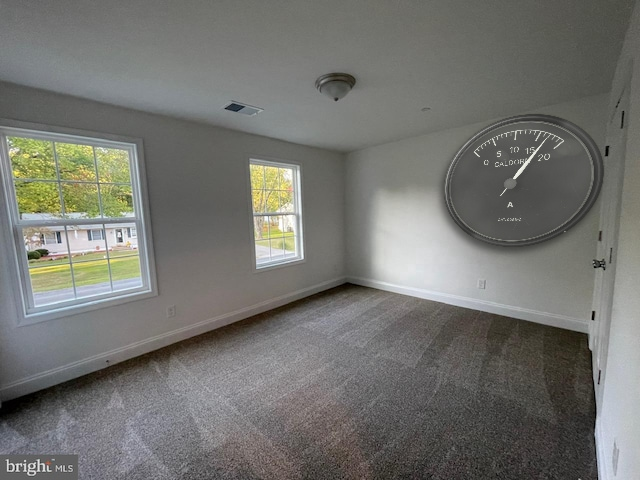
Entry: 17 A
